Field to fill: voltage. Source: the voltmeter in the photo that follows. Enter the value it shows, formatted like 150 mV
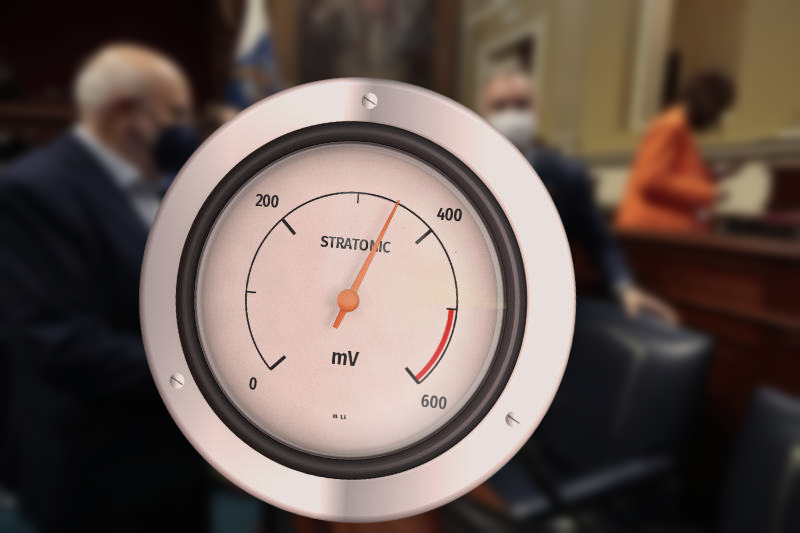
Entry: 350 mV
